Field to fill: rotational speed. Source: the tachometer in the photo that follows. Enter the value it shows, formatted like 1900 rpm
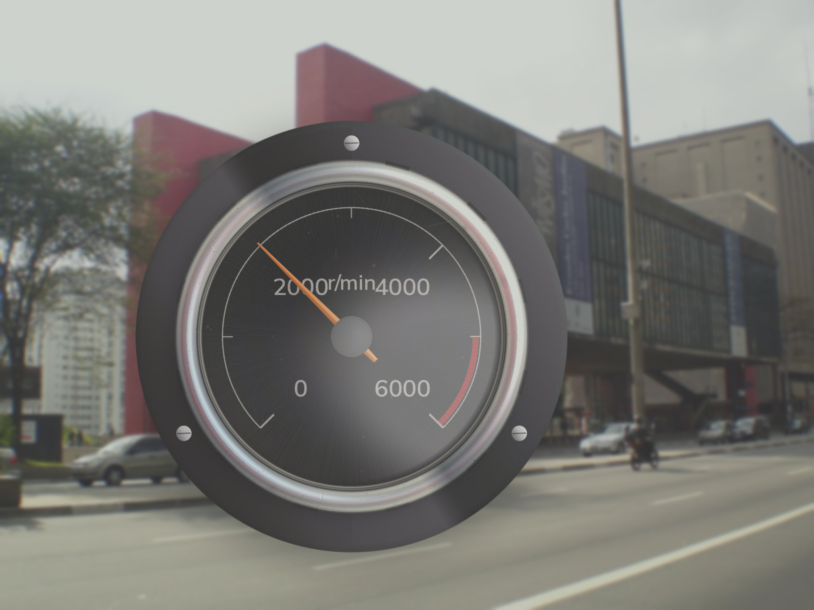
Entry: 2000 rpm
